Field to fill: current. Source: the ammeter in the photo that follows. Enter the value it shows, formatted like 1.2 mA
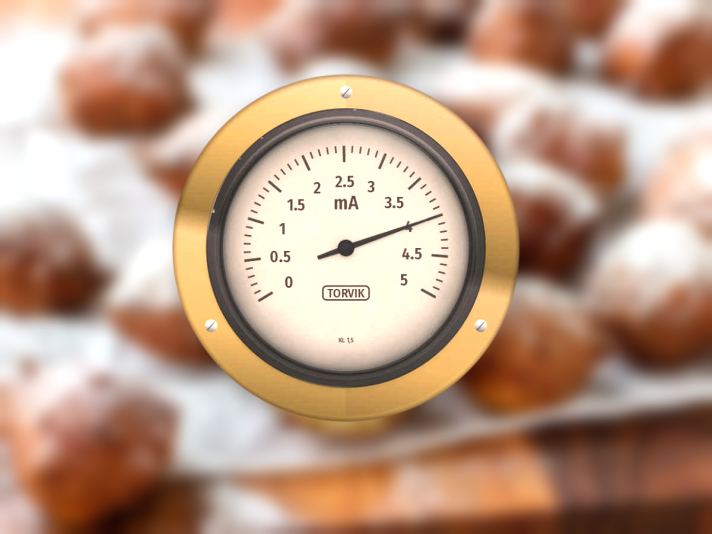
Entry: 4 mA
